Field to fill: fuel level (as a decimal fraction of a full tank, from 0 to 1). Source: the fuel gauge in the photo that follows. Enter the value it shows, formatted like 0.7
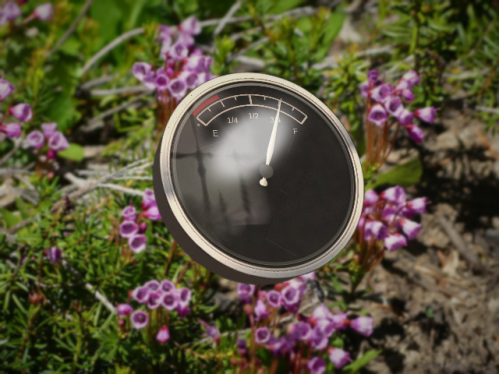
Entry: 0.75
